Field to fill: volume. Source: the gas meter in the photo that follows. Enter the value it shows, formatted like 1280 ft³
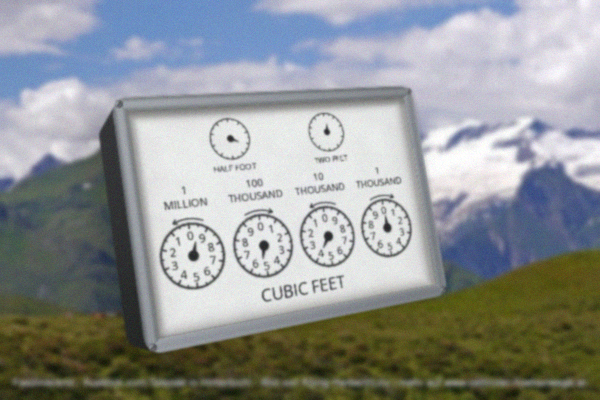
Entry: 954000 ft³
